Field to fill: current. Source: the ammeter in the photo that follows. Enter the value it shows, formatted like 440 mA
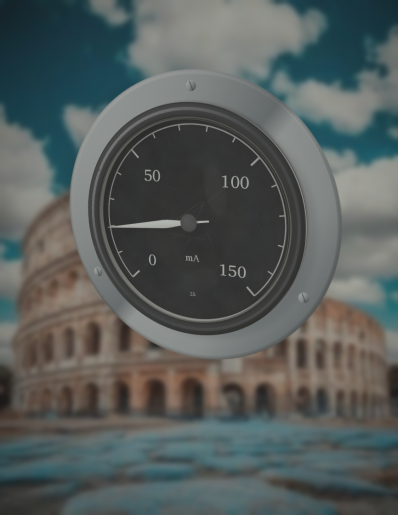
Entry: 20 mA
